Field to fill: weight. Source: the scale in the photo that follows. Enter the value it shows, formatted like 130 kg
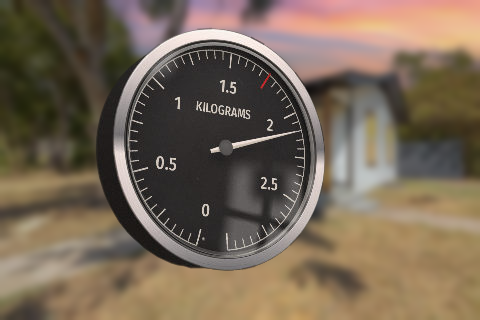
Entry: 2.1 kg
